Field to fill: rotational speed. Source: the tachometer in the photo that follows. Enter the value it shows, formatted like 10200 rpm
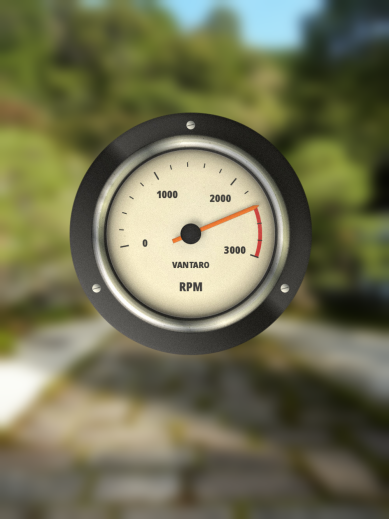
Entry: 2400 rpm
